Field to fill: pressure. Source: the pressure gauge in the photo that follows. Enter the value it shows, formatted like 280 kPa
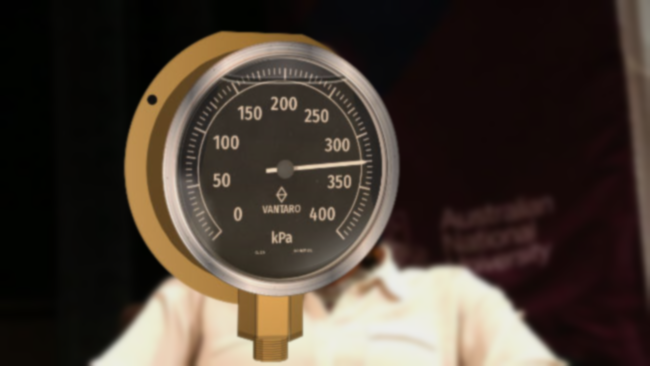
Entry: 325 kPa
